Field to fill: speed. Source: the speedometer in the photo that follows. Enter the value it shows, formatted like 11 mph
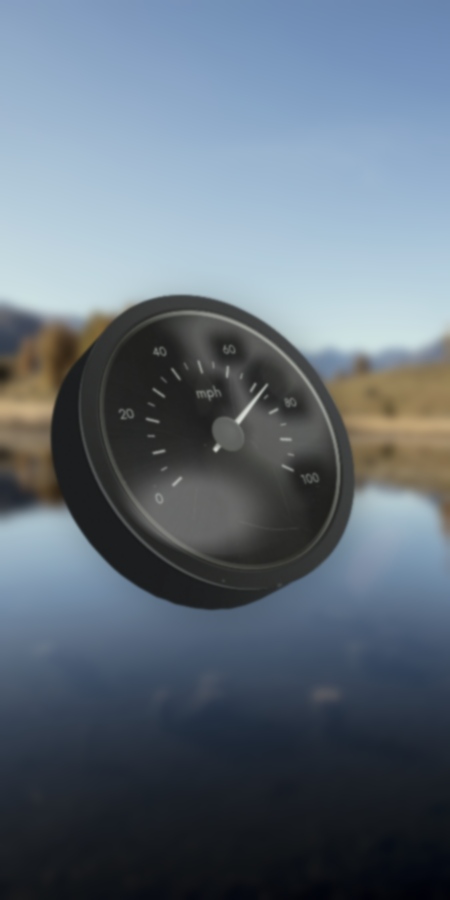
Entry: 72.5 mph
